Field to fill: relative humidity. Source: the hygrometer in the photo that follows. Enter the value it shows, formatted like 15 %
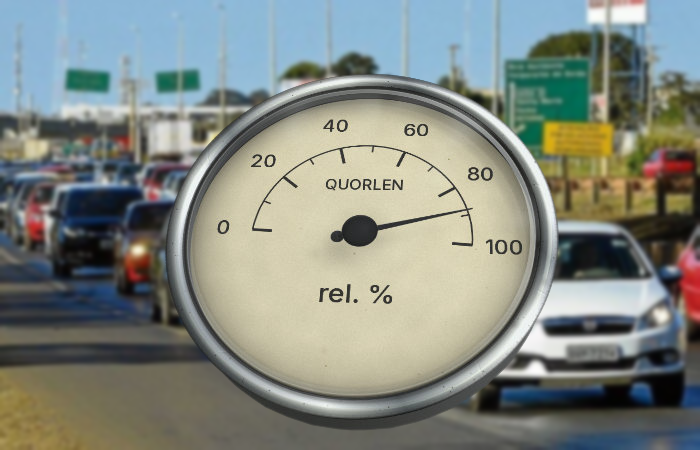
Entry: 90 %
